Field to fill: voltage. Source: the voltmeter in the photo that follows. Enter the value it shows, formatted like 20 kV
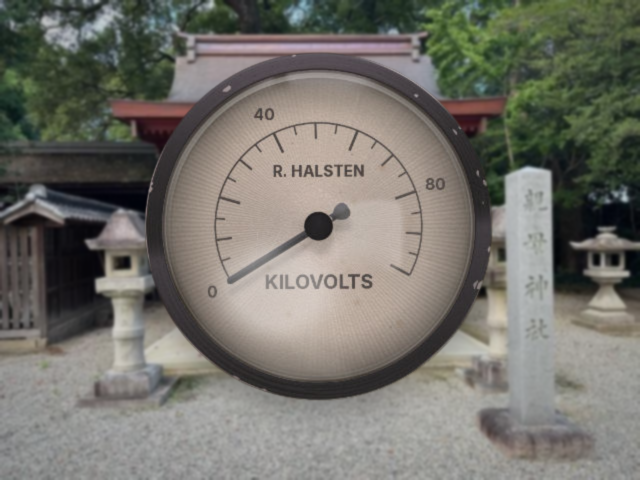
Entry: 0 kV
